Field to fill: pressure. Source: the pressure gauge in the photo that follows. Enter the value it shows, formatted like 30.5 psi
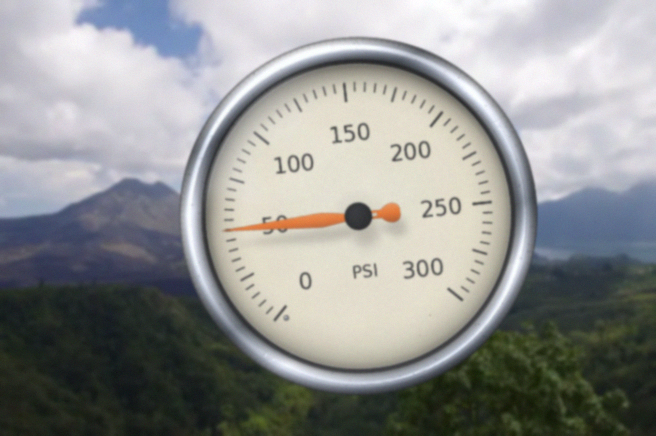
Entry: 50 psi
